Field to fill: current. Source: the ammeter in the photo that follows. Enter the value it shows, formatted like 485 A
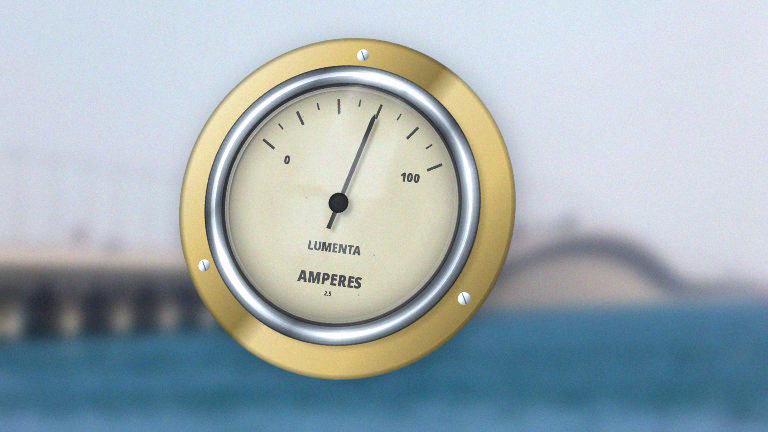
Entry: 60 A
